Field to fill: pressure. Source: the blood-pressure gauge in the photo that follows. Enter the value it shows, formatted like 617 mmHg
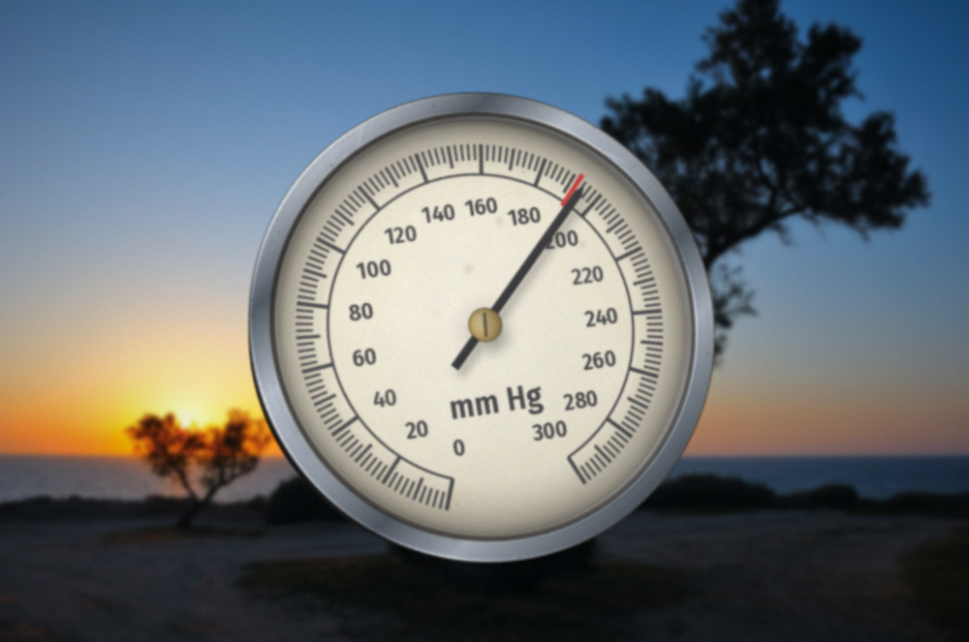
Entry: 194 mmHg
